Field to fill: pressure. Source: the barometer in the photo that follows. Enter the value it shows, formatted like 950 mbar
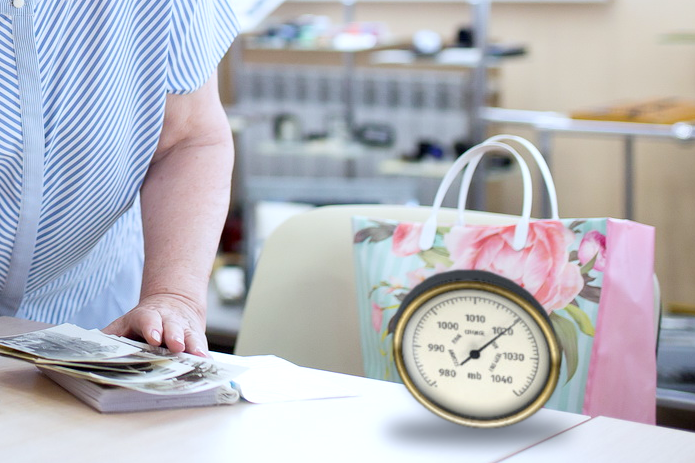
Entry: 1020 mbar
